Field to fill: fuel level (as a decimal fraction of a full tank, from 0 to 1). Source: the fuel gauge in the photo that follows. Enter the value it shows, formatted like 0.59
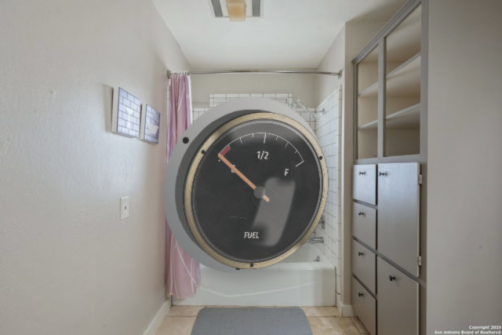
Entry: 0
